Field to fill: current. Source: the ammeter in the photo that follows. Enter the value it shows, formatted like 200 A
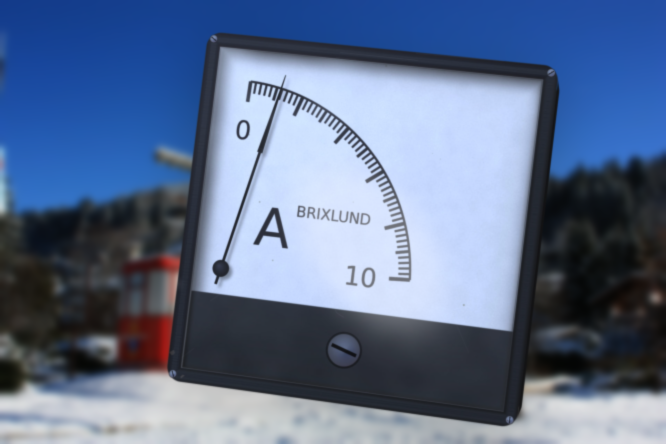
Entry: 1.2 A
